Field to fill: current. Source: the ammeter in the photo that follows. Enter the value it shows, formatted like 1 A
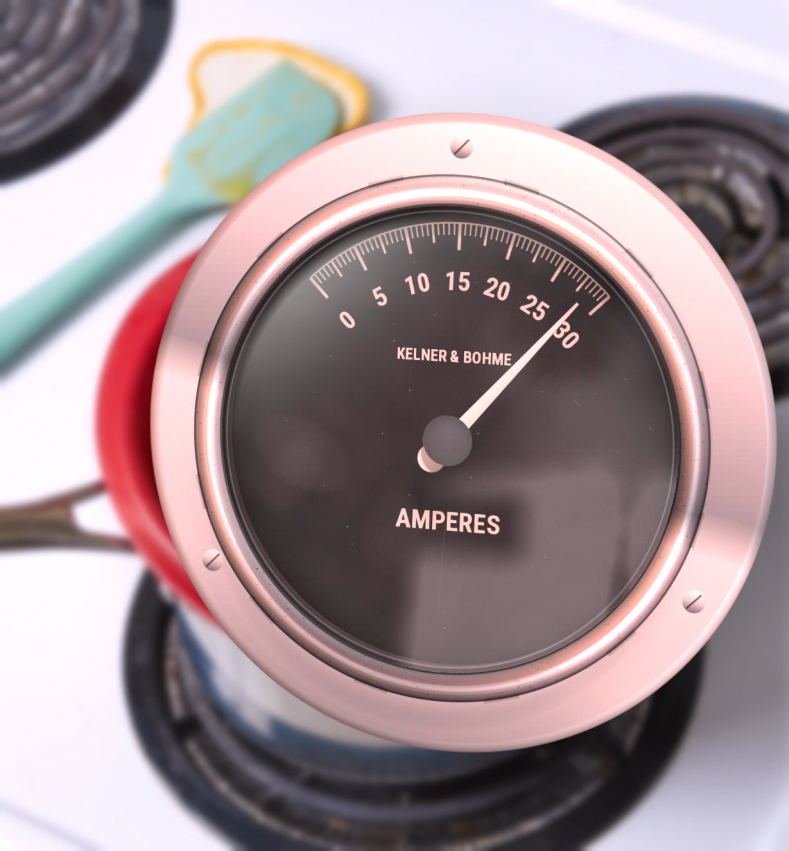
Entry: 28.5 A
